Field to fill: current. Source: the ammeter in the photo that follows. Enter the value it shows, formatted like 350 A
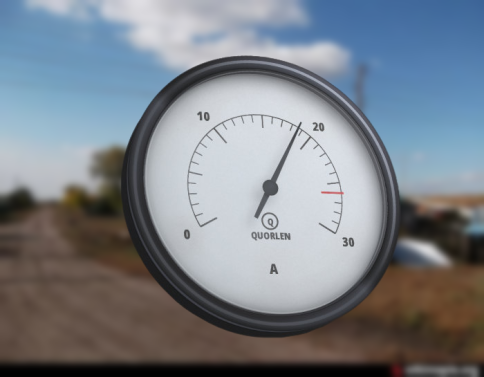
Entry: 18.5 A
